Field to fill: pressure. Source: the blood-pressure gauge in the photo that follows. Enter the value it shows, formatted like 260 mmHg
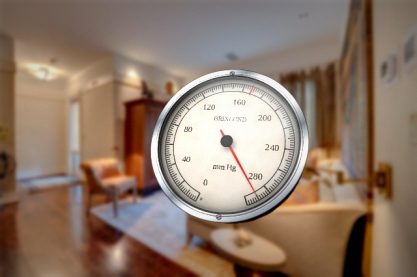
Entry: 290 mmHg
